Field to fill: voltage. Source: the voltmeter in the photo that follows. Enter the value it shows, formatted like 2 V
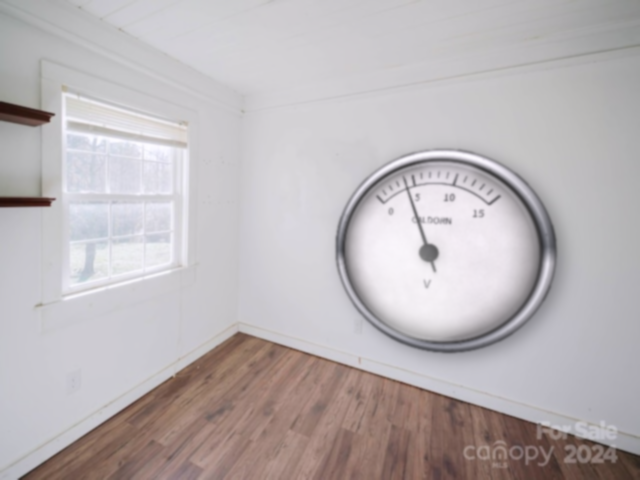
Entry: 4 V
